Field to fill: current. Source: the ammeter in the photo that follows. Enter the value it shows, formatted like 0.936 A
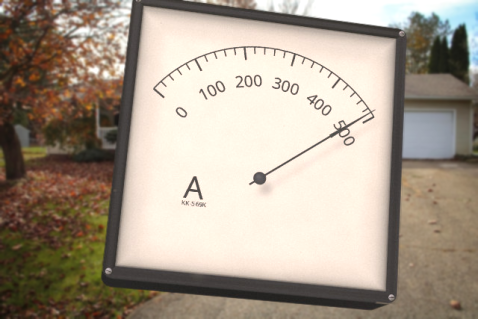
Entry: 490 A
